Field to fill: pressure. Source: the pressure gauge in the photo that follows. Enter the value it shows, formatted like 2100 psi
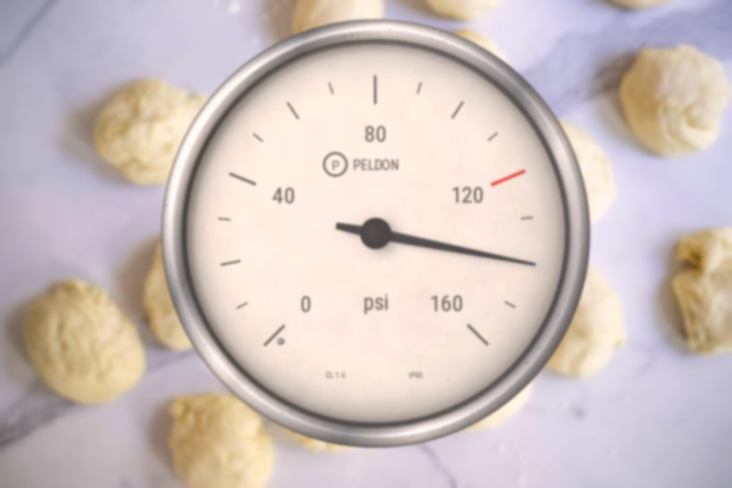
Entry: 140 psi
